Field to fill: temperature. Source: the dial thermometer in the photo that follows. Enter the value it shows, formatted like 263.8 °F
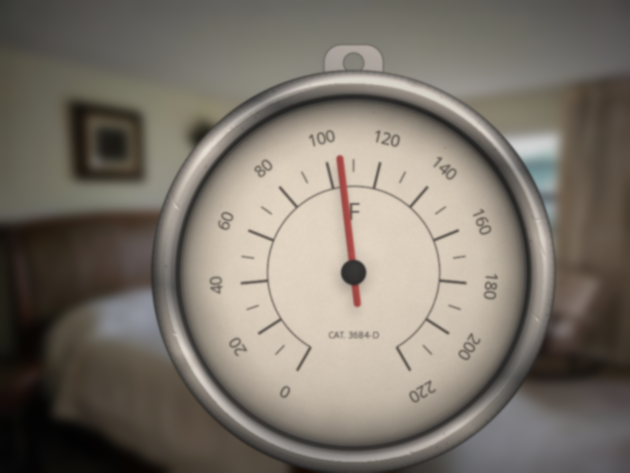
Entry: 105 °F
